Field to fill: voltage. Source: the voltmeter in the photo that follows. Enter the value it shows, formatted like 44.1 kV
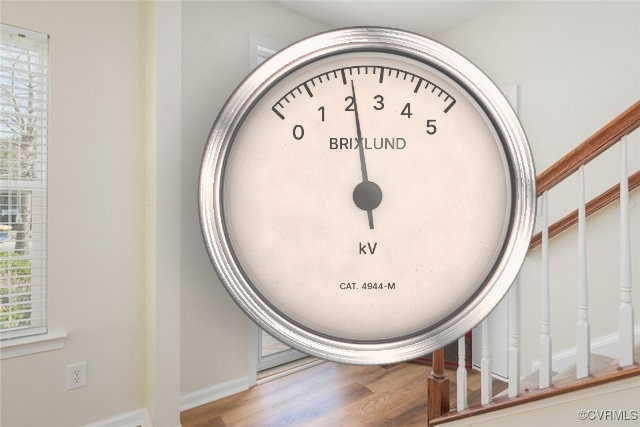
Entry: 2.2 kV
